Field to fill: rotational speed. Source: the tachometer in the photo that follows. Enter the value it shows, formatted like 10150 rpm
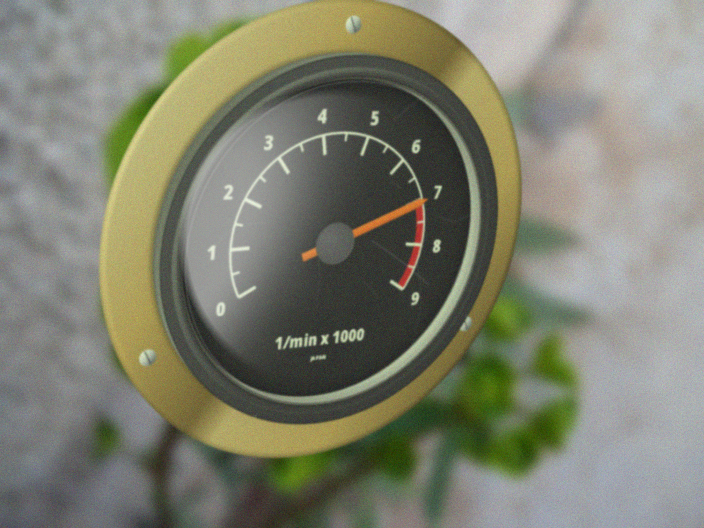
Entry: 7000 rpm
